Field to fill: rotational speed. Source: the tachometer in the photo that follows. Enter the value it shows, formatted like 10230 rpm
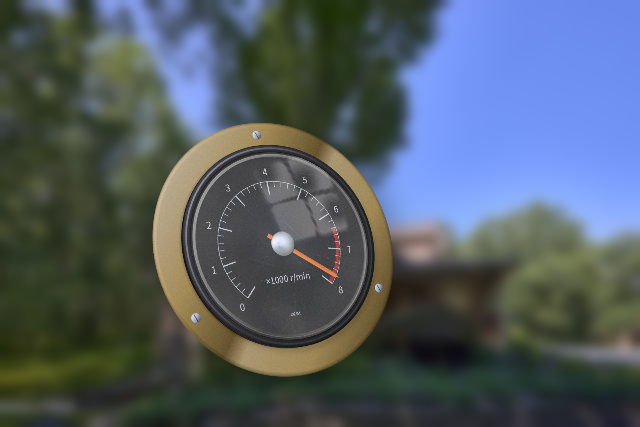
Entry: 7800 rpm
